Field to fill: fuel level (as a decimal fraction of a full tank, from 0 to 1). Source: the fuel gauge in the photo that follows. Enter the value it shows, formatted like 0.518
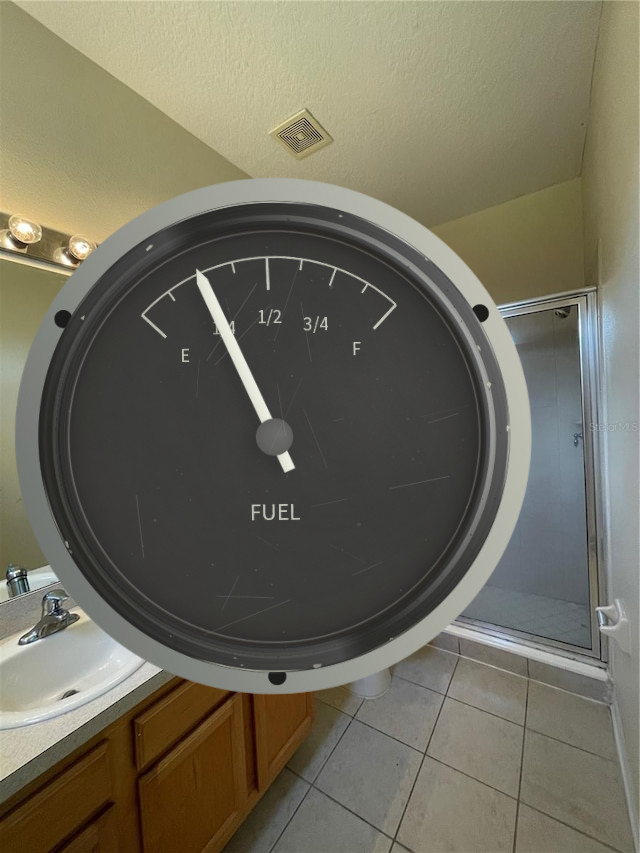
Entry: 0.25
